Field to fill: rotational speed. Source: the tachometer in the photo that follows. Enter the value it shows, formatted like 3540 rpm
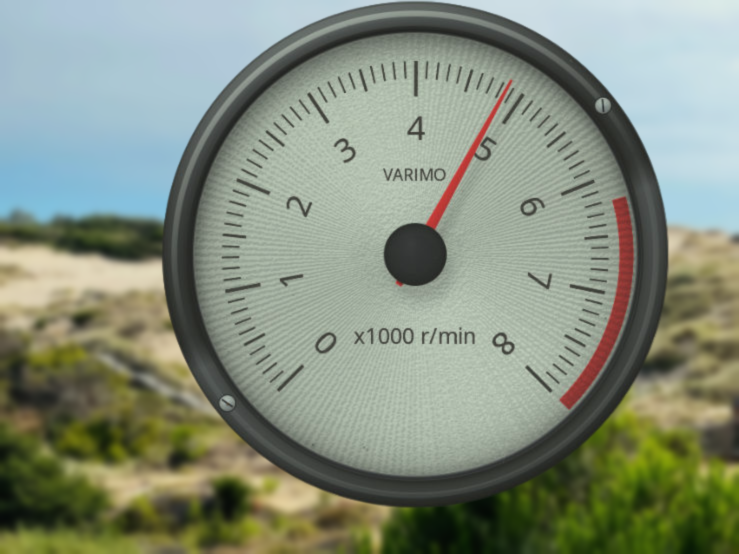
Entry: 4850 rpm
